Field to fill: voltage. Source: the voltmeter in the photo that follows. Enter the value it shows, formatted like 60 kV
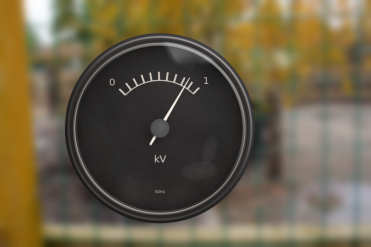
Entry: 0.85 kV
